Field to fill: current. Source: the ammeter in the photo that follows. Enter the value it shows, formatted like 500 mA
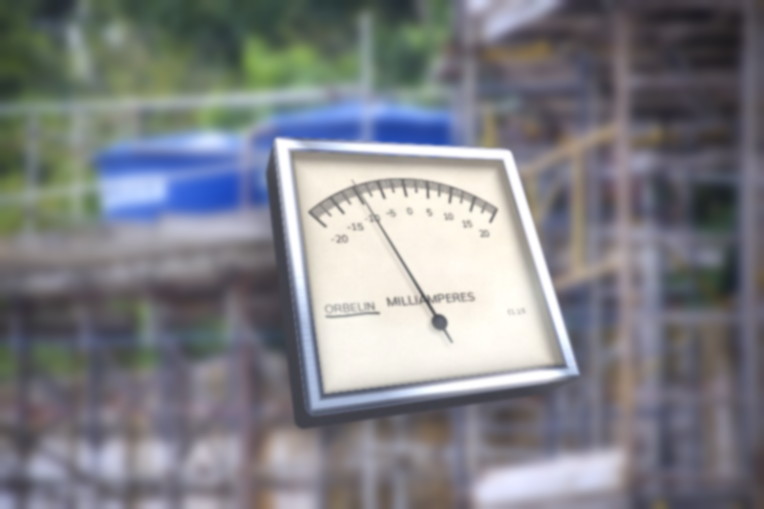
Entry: -10 mA
